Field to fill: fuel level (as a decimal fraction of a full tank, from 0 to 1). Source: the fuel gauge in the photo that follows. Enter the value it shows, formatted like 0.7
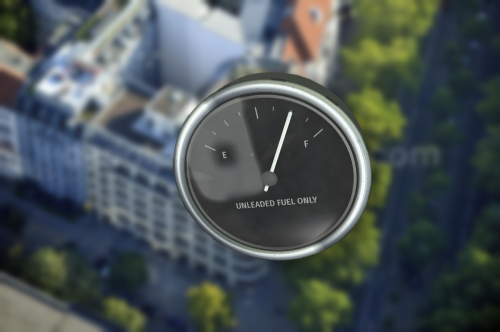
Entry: 0.75
